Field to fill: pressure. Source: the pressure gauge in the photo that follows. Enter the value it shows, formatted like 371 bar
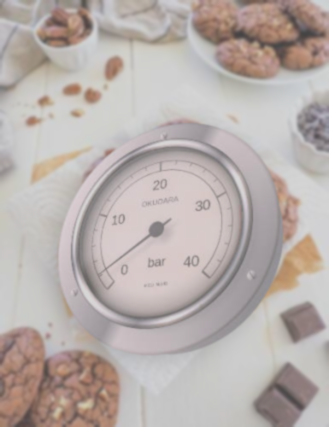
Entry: 2 bar
